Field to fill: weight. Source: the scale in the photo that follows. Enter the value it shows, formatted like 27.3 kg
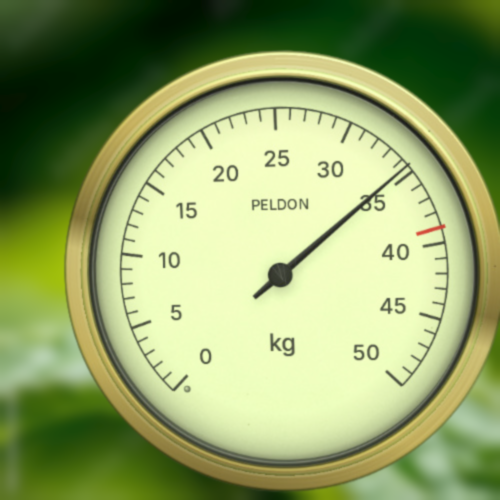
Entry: 34.5 kg
